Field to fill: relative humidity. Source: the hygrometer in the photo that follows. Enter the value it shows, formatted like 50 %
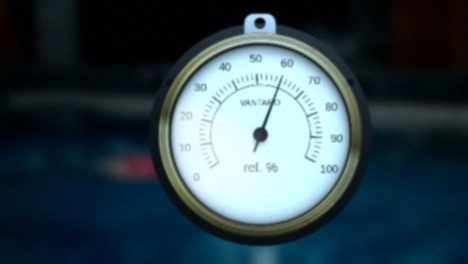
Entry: 60 %
